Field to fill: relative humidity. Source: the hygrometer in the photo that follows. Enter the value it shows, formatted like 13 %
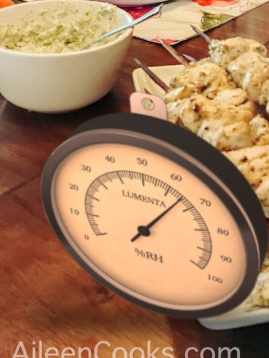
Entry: 65 %
